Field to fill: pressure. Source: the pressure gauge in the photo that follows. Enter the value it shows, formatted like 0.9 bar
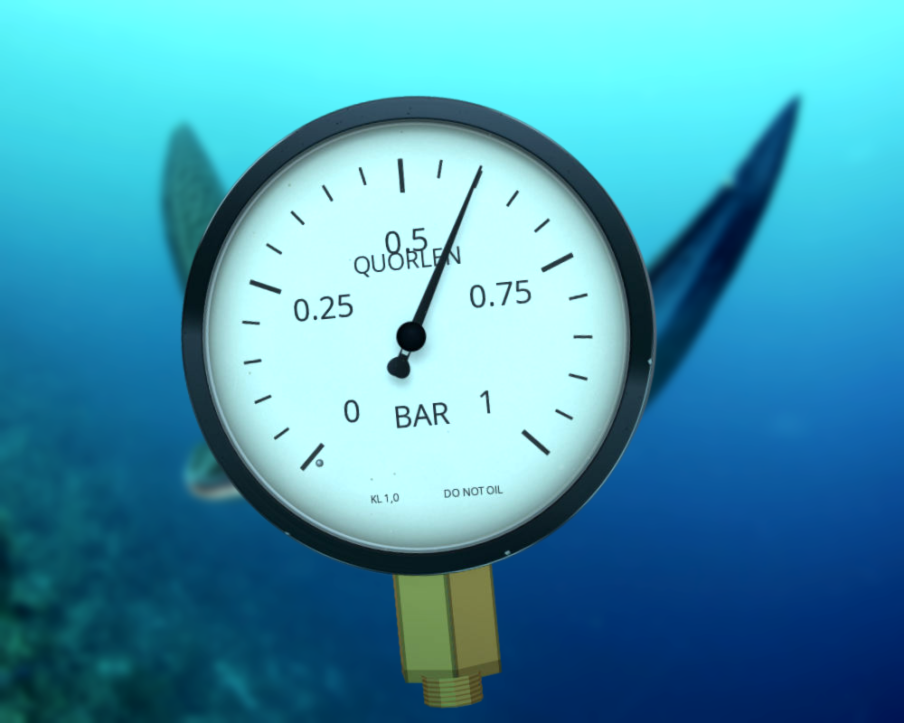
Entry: 0.6 bar
